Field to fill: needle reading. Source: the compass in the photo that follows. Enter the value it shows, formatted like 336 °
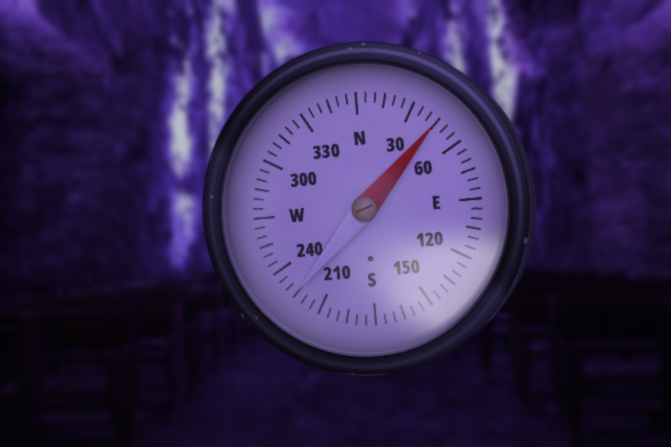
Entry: 45 °
